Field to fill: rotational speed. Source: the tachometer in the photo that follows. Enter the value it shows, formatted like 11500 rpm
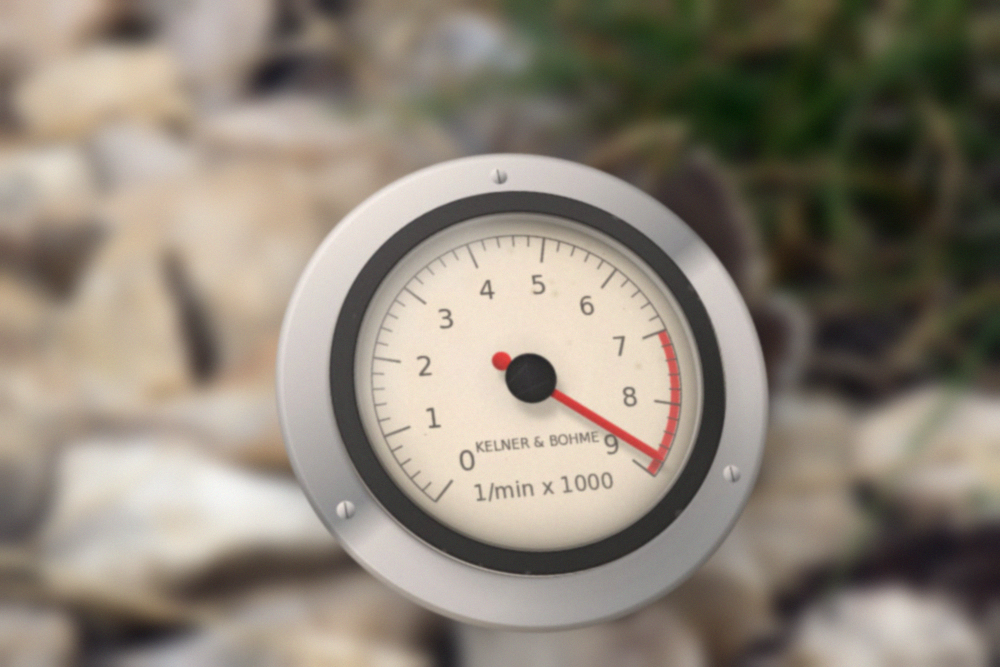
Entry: 8800 rpm
